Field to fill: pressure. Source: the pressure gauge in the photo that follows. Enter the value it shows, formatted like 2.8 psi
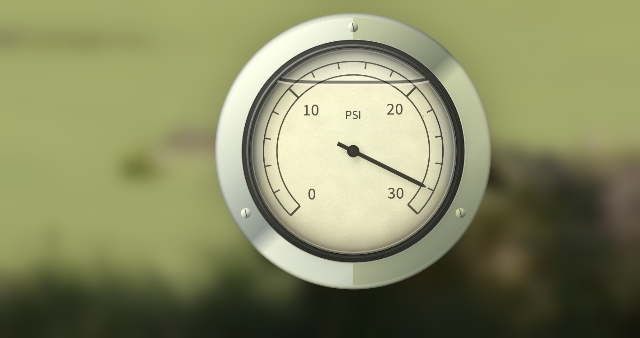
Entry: 28 psi
